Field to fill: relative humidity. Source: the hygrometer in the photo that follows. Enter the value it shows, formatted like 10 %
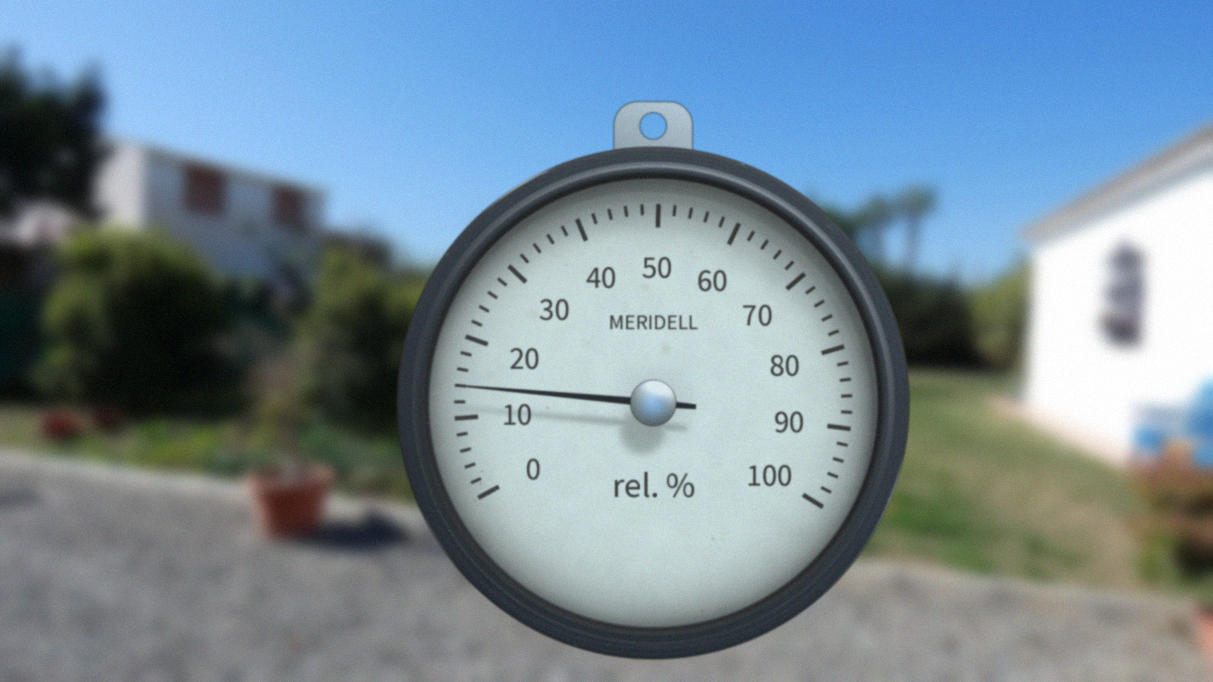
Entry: 14 %
